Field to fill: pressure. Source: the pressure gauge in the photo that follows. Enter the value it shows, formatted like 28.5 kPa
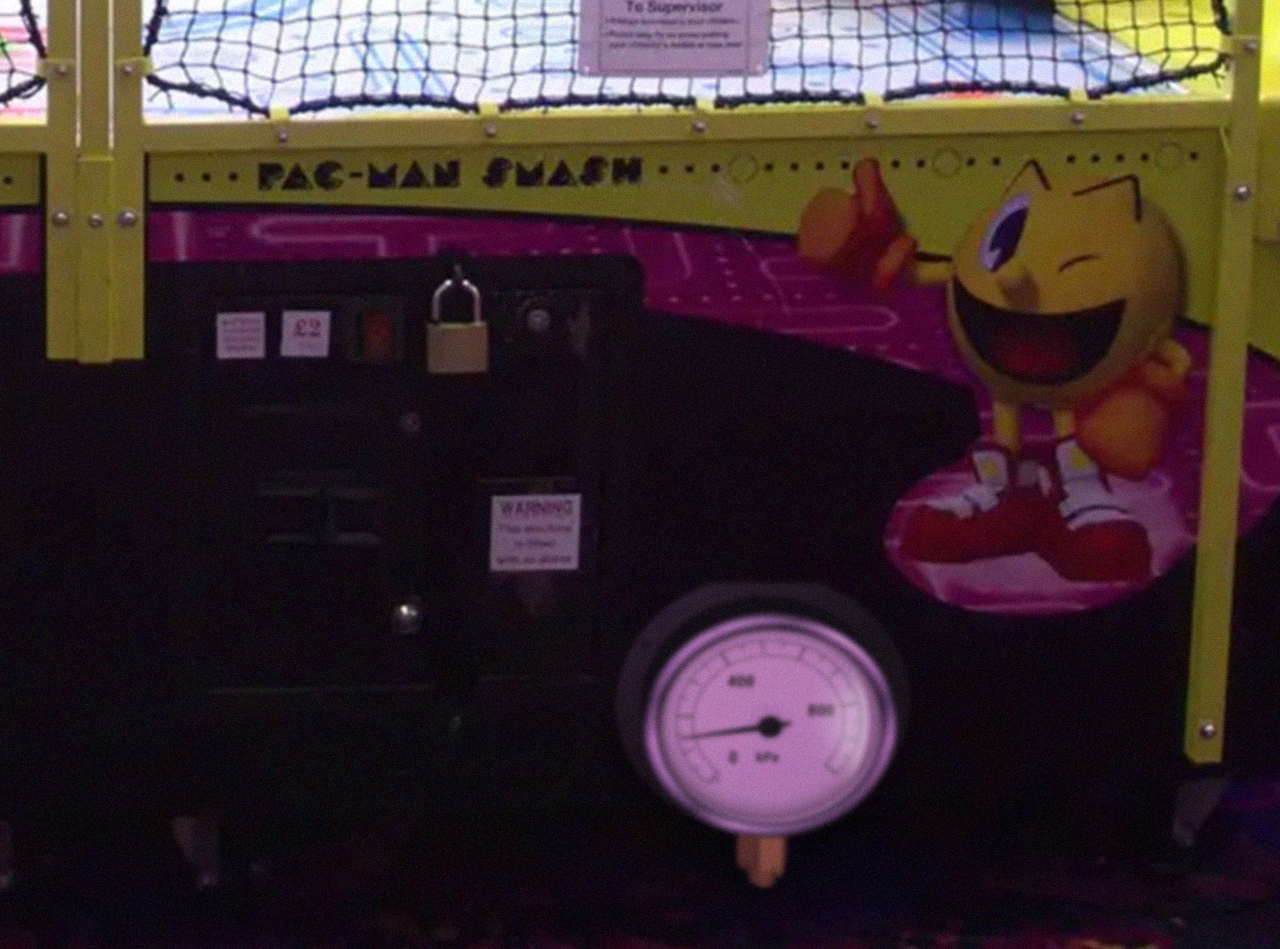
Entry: 150 kPa
